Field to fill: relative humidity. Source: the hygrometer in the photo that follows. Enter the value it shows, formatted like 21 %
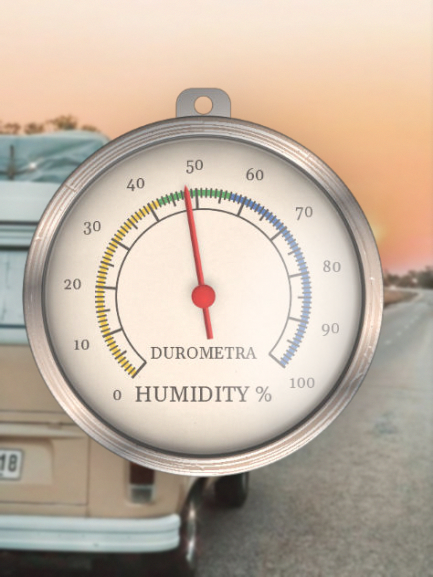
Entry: 48 %
